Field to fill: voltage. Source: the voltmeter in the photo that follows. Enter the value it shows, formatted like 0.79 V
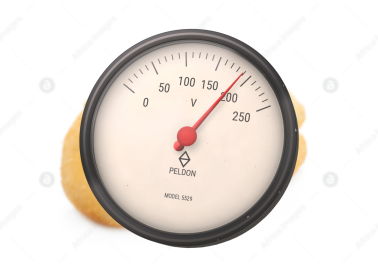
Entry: 190 V
